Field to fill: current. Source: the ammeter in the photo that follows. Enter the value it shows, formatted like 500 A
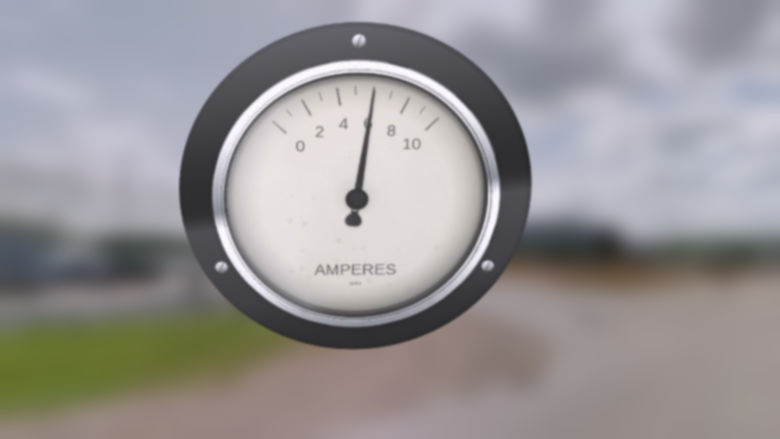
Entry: 6 A
